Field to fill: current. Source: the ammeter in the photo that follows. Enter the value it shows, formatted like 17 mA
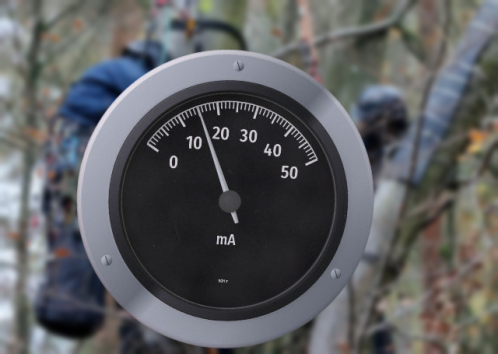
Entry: 15 mA
